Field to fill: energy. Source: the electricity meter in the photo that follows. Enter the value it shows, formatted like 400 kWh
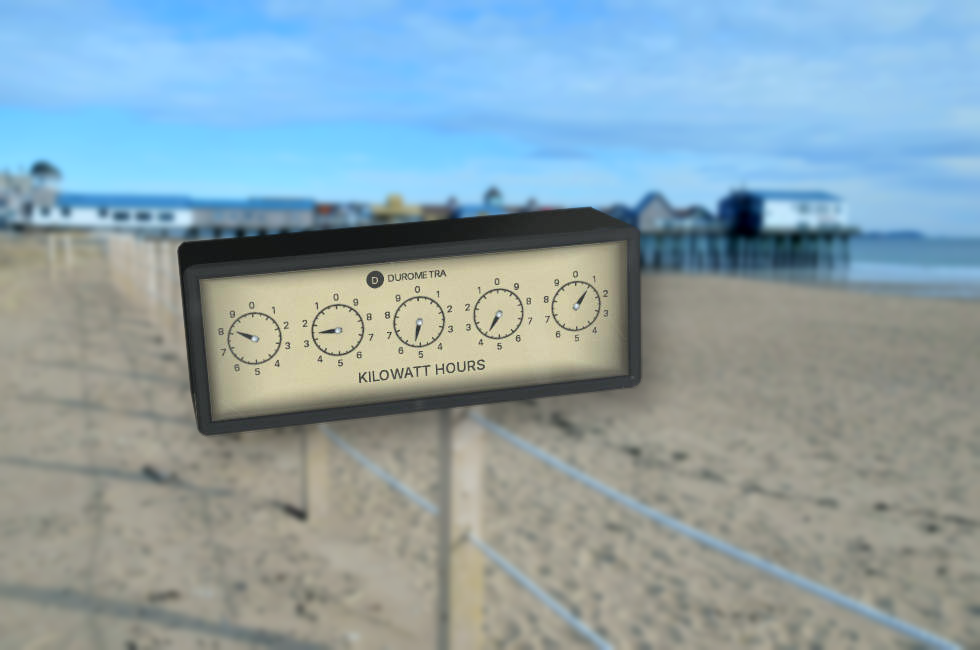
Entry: 82541 kWh
